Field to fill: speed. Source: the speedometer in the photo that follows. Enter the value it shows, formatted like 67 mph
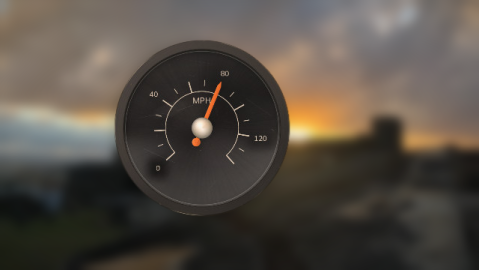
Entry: 80 mph
